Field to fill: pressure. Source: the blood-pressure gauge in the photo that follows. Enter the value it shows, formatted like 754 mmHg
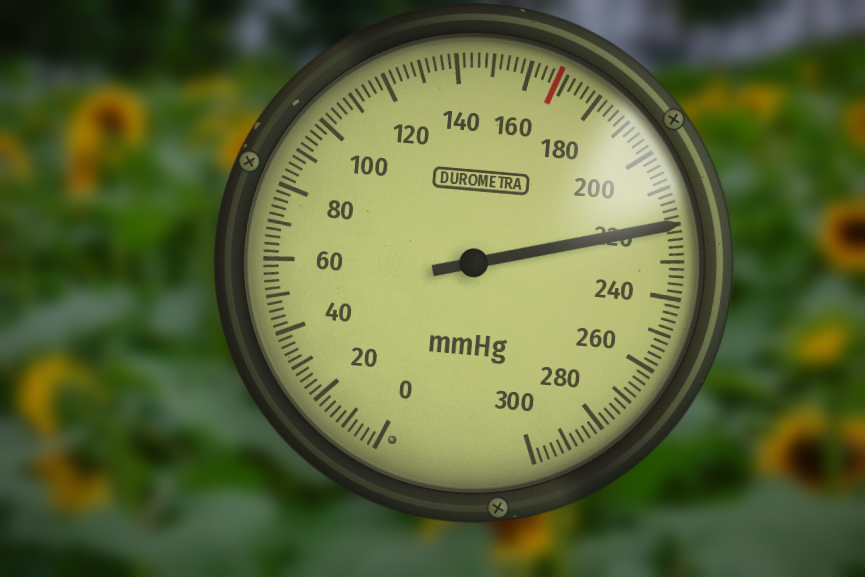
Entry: 220 mmHg
